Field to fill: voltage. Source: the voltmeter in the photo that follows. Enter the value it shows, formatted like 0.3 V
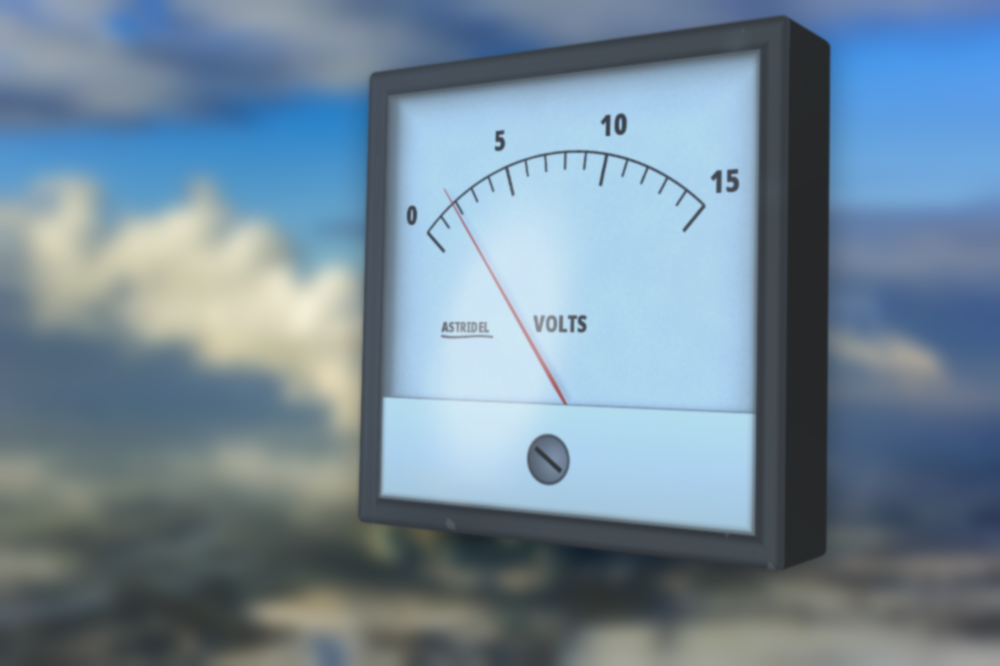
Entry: 2 V
